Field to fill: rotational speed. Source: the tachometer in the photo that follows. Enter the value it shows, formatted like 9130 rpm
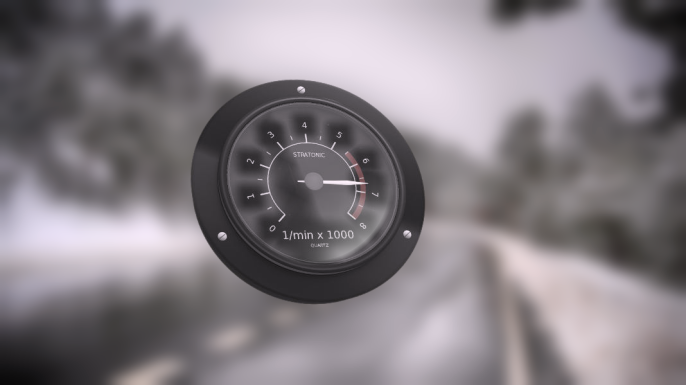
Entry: 6750 rpm
